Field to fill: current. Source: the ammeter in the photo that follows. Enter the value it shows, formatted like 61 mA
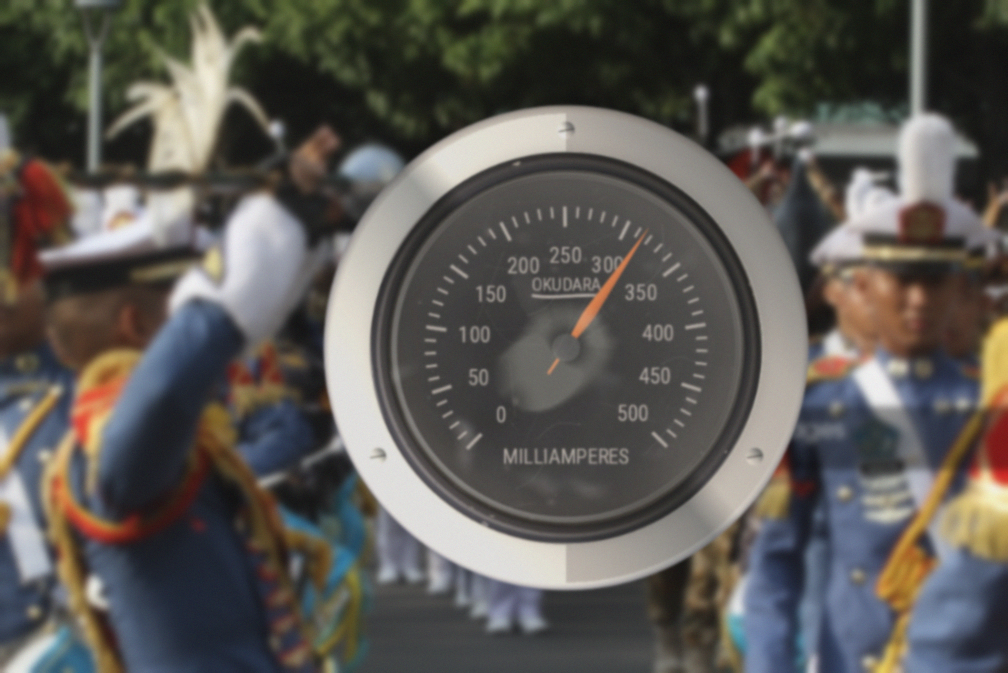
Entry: 315 mA
